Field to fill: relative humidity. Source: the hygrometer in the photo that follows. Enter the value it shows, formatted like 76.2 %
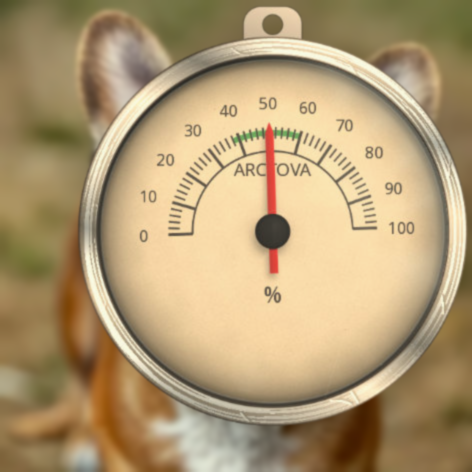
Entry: 50 %
